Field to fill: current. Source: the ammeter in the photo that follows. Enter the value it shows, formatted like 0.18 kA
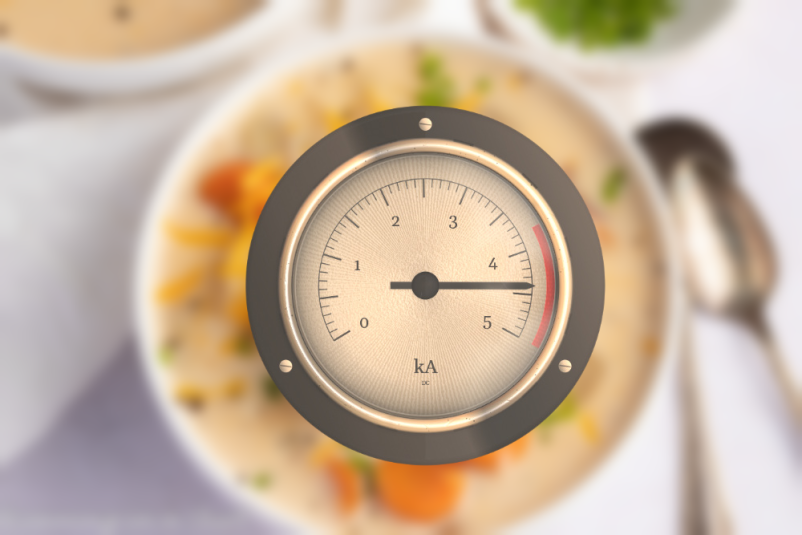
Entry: 4.4 kA
